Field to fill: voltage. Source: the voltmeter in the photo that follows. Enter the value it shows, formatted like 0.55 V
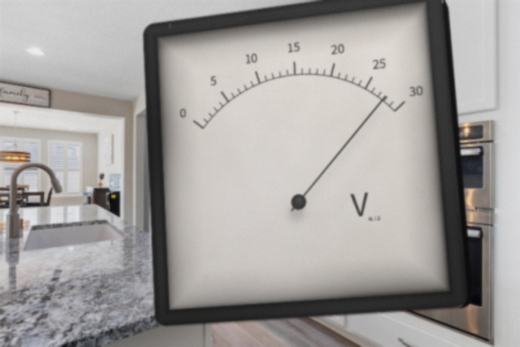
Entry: 28 V
